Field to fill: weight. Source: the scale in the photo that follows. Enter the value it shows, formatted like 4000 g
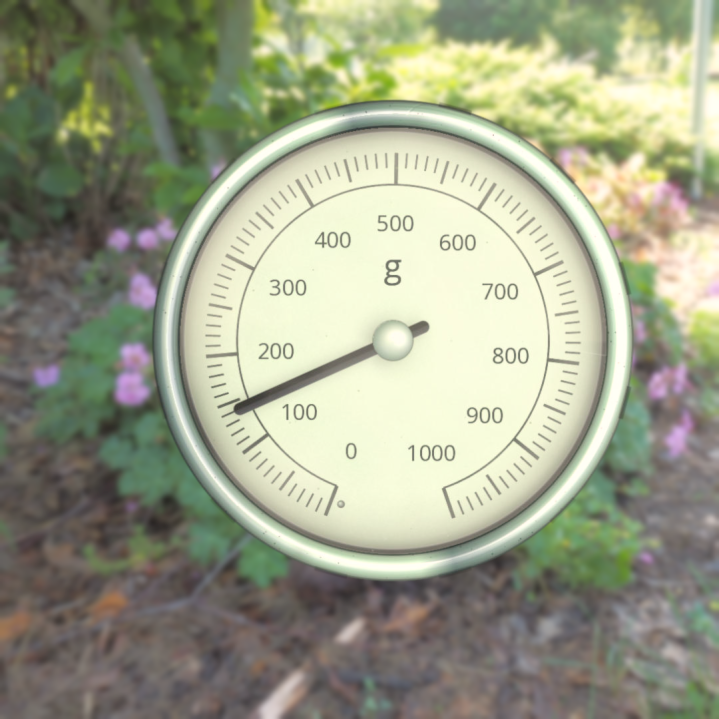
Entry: 140 g
